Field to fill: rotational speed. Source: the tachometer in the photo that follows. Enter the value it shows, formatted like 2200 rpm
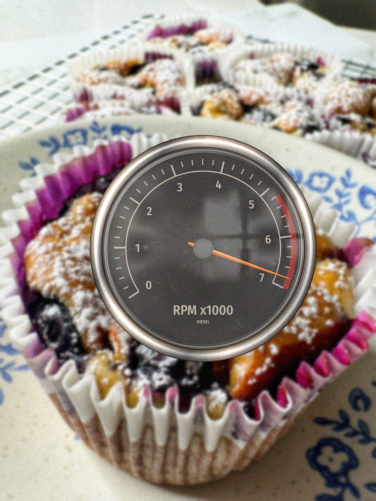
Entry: 6800 rpm
